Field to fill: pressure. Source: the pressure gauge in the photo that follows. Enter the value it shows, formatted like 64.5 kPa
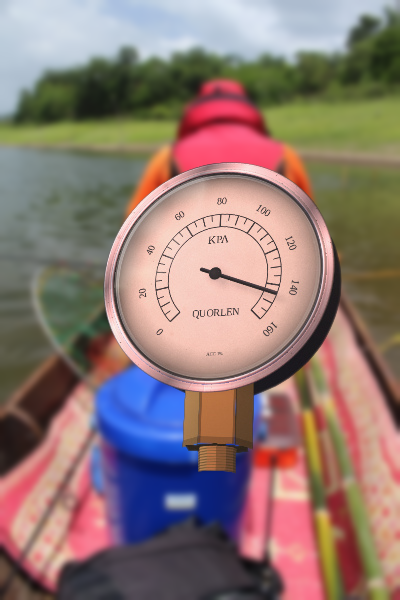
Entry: 145 kPa
